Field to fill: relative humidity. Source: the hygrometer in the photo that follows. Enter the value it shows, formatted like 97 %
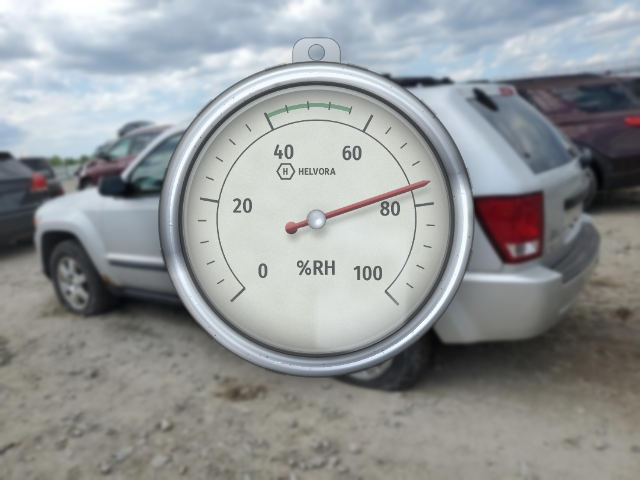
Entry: 76 %
